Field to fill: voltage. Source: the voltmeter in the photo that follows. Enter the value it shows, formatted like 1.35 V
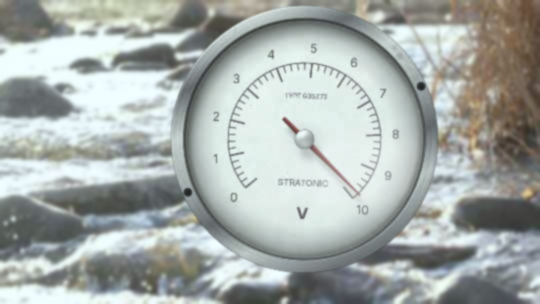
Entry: 9.8 V
